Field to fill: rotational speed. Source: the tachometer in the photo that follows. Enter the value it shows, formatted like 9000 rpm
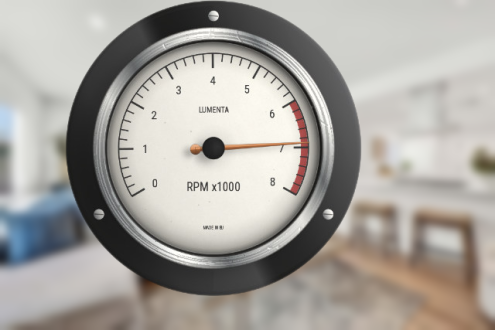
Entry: 6900 rpm
